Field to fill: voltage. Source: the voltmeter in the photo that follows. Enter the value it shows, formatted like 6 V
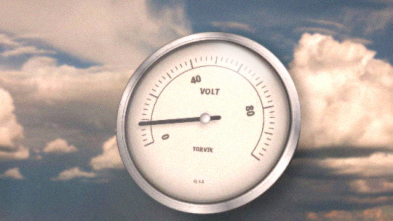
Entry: 8 V
